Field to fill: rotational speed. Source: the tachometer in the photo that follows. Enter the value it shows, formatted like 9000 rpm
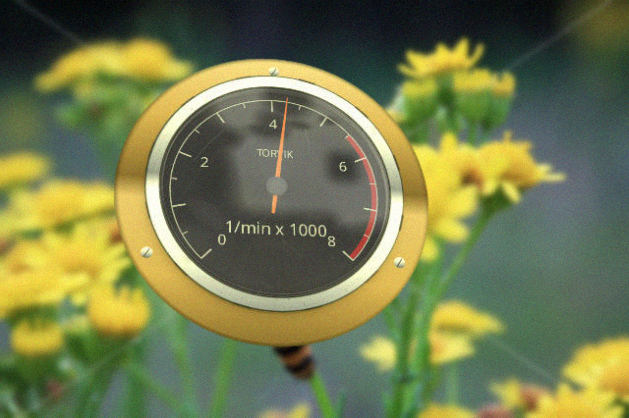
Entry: 4250 rpm
